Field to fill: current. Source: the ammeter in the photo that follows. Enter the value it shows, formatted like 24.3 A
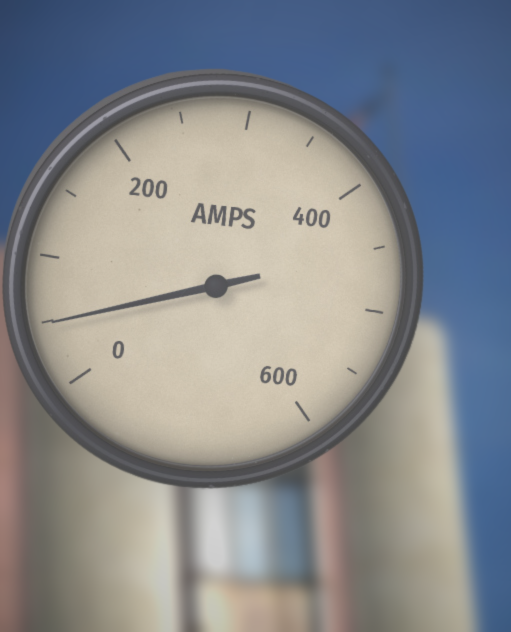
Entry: 50 A
